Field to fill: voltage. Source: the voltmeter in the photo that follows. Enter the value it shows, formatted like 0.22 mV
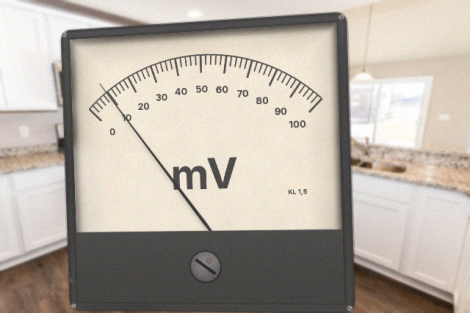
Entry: 10 mV
